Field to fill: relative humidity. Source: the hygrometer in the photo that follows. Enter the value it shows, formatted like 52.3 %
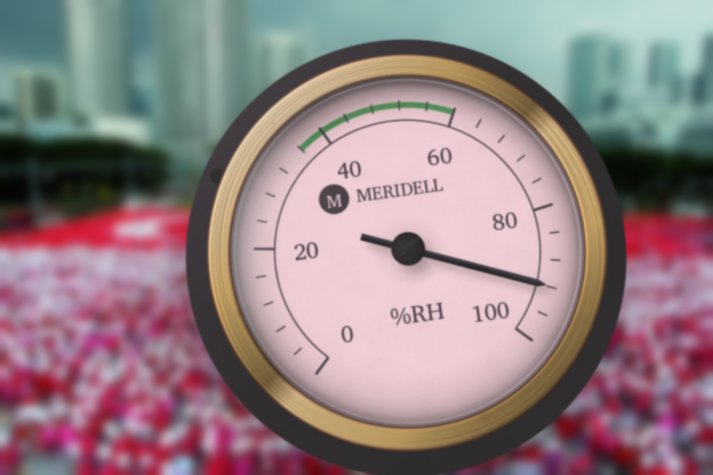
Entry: 92 %
